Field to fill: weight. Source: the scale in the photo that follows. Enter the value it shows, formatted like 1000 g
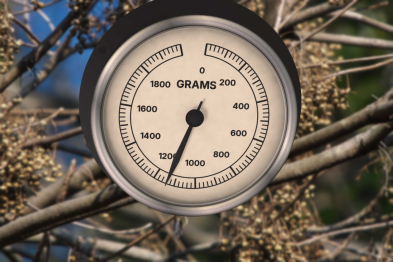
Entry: 1140 g
